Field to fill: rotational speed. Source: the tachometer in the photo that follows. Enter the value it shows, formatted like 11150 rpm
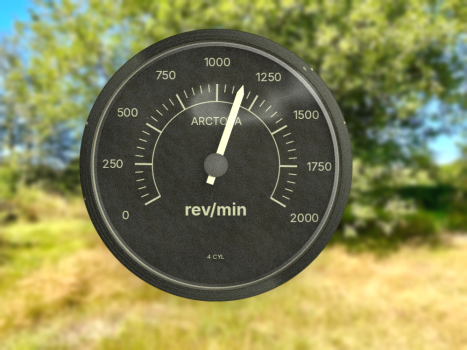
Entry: 1150 rpm
